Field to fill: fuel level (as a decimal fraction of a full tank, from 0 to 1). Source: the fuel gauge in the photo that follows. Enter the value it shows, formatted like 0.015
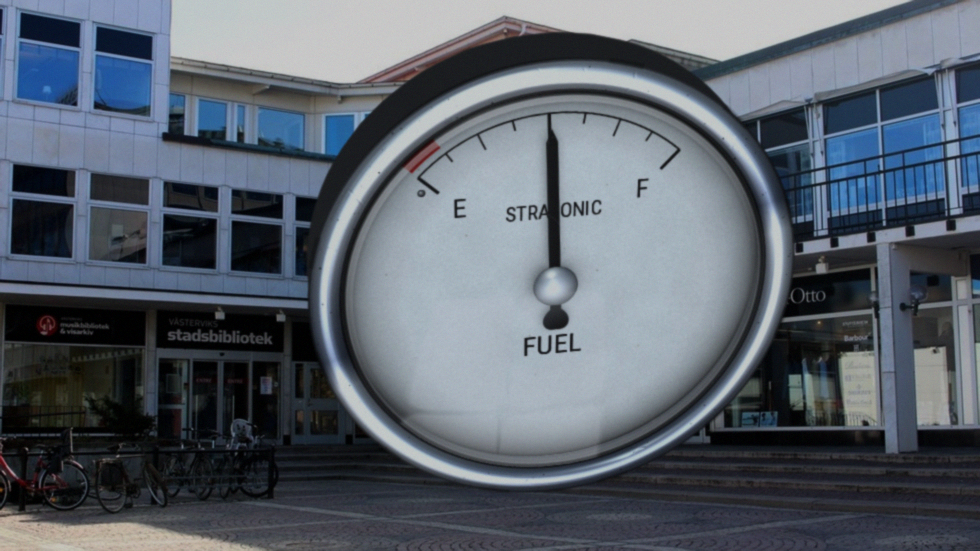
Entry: 0.5
